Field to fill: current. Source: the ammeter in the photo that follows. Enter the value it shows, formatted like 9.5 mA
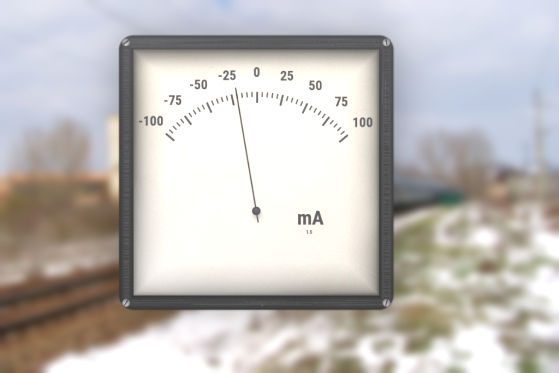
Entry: -20 mA
